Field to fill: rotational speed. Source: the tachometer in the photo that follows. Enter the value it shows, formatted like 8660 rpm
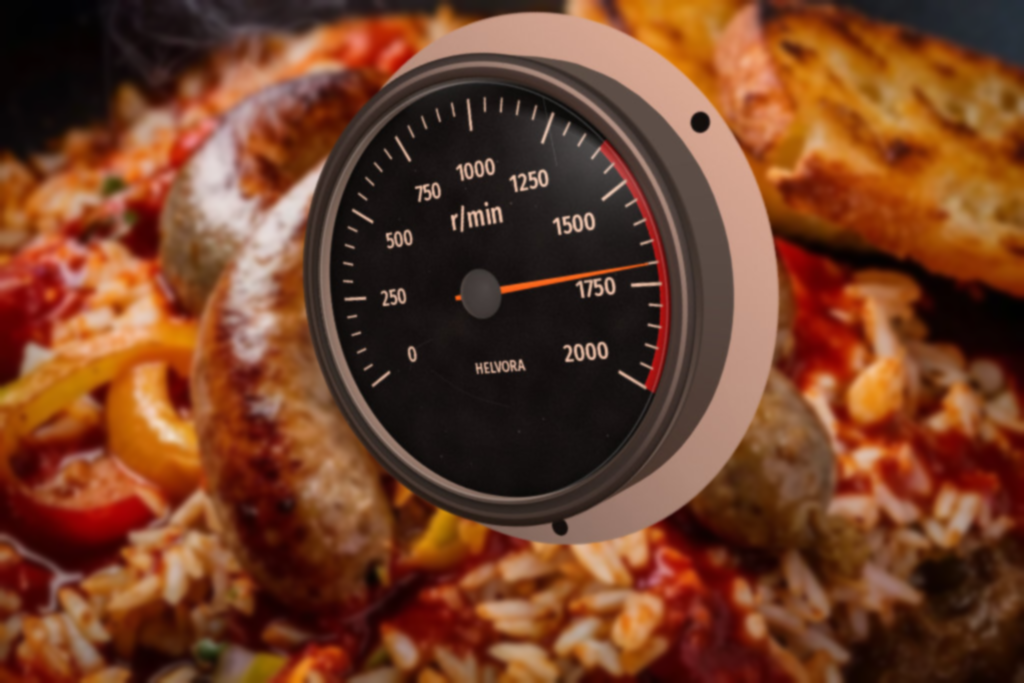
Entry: 1700 rpm
